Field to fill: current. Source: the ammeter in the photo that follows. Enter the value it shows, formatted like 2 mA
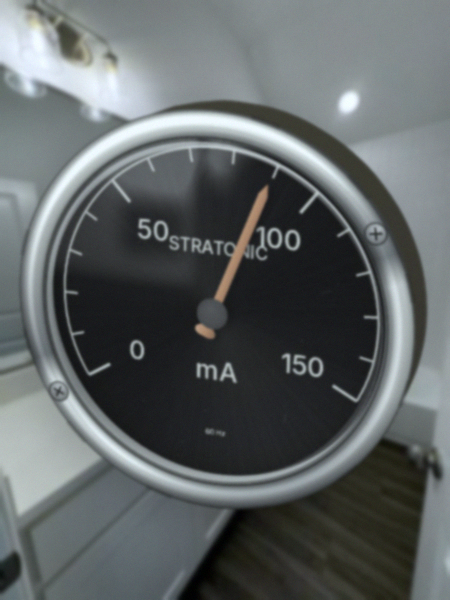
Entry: 90 mA
